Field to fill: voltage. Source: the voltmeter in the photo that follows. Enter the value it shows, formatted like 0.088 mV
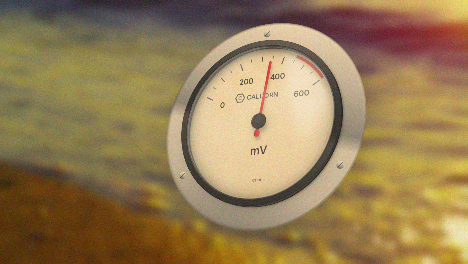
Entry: 350 mV
